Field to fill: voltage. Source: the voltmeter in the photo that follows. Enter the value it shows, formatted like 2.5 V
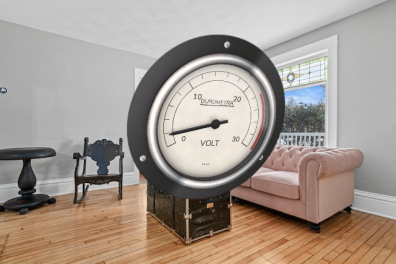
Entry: 2 V
